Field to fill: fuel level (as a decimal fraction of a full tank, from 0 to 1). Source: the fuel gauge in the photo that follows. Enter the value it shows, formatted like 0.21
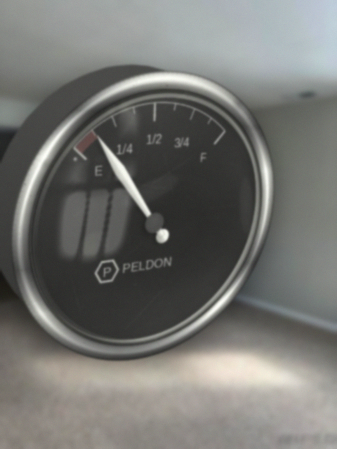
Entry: 0.125
